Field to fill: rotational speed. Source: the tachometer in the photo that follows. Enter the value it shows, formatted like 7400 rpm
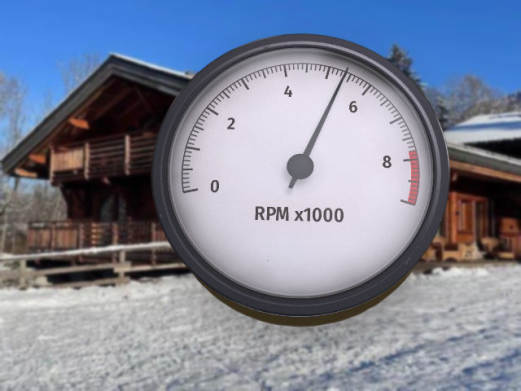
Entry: 5400 rpm
